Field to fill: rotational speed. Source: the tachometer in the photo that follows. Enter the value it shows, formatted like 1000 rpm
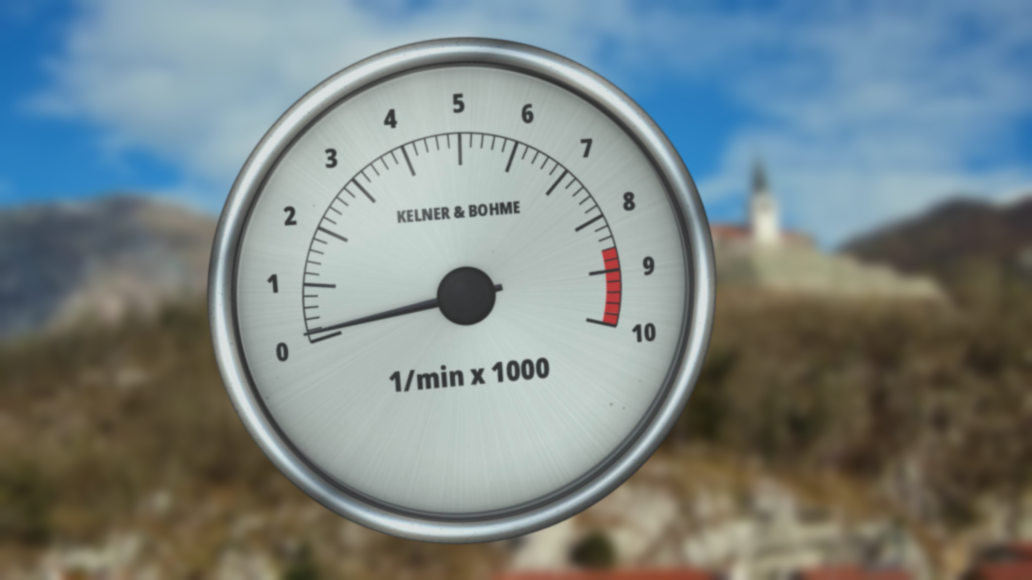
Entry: 200 rpm
